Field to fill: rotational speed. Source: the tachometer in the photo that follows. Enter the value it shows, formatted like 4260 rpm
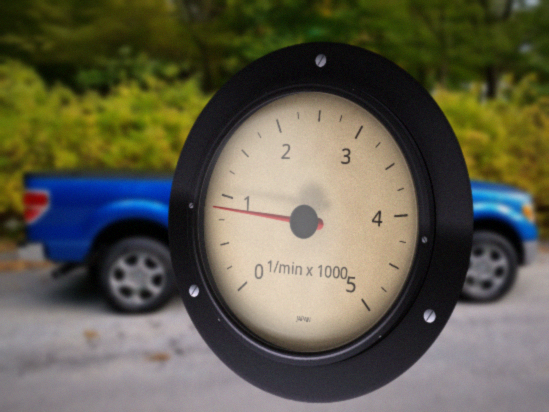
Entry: 875 rpm
